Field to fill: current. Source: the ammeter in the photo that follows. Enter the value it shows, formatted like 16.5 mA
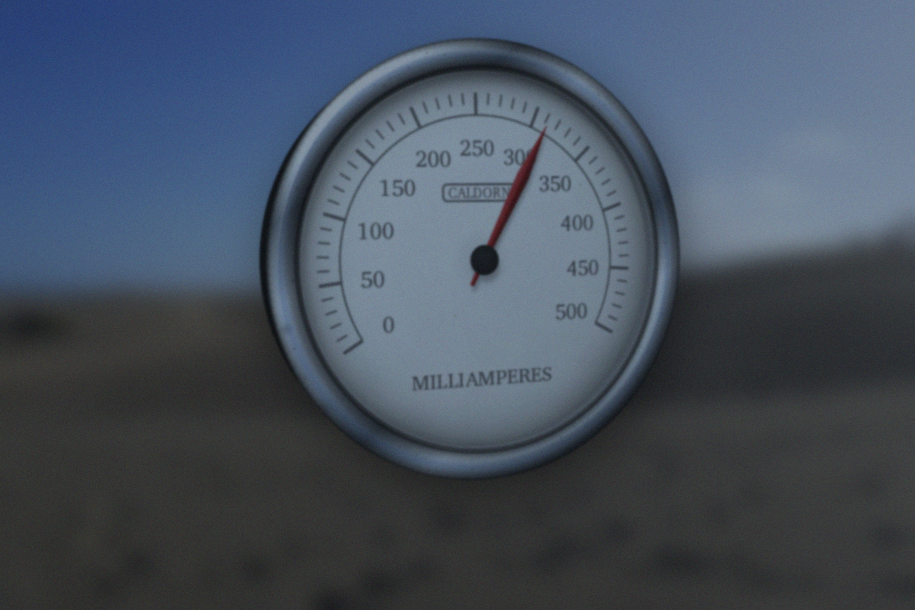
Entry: 310 mA
